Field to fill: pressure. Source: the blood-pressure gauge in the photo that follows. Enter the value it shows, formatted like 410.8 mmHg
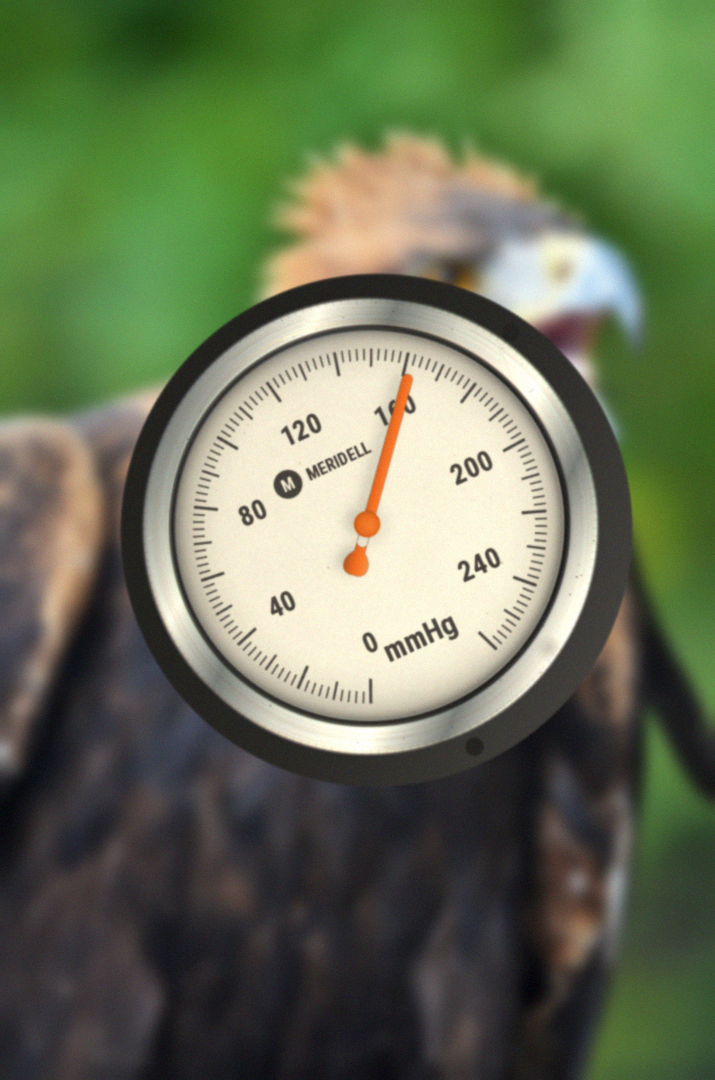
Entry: 162 mmHg
